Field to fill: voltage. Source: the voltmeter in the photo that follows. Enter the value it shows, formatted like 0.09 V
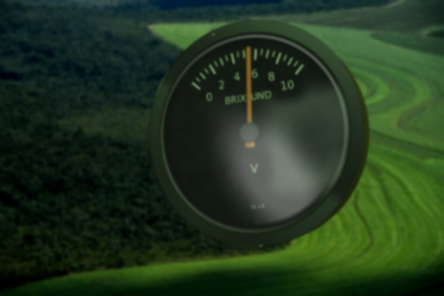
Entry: 5.5 V
